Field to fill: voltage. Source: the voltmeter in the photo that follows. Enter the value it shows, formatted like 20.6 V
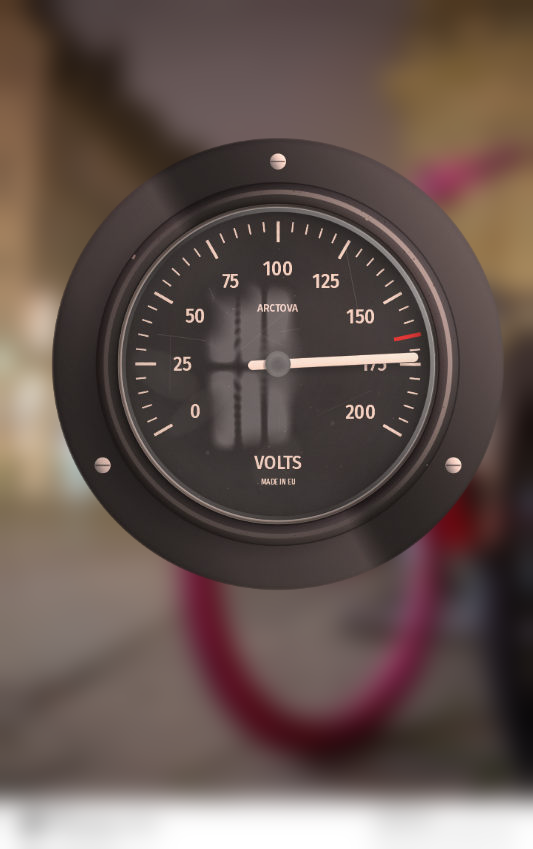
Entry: 172.5 V
